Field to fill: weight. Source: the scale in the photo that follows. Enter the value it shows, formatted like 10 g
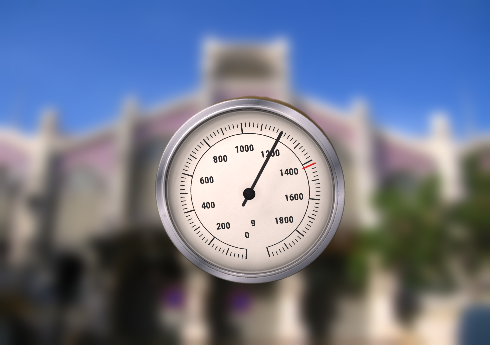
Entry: 1200 g
